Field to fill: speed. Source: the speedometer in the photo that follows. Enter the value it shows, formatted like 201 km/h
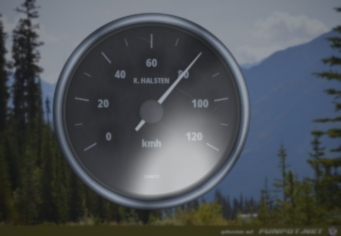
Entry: 80 km/h
